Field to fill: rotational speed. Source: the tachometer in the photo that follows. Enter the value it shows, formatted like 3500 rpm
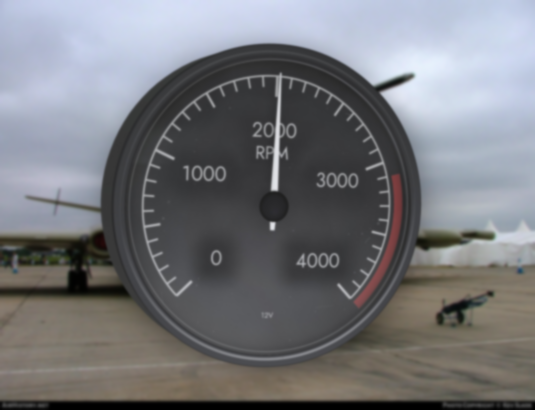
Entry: 2000 rpm
